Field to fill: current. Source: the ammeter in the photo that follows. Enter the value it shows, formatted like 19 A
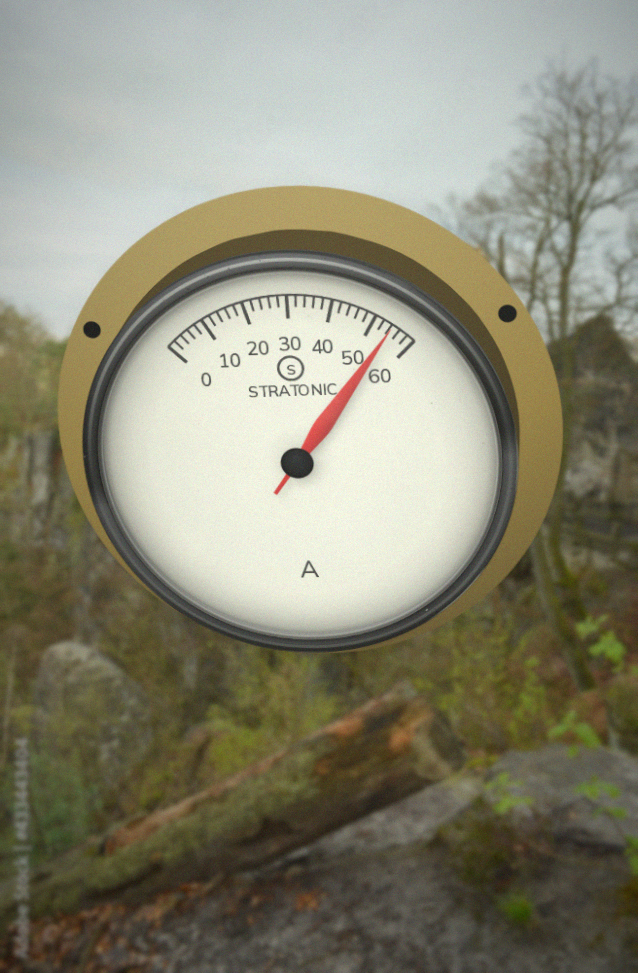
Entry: 54 A
